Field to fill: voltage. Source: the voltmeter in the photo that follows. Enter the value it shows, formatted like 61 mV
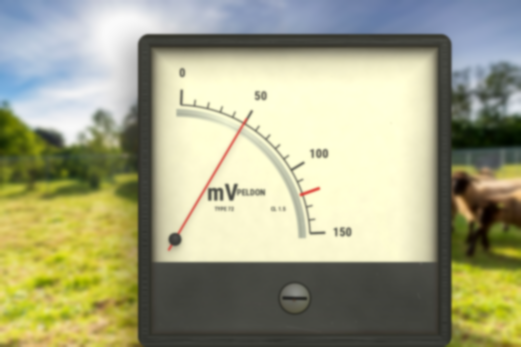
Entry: 50 mV
